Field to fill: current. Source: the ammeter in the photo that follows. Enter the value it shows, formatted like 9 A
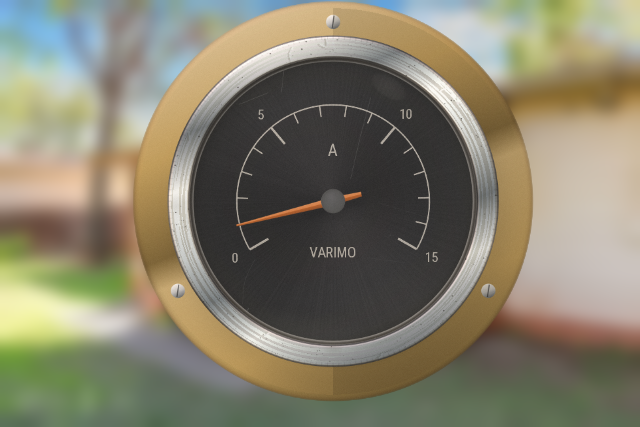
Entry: 1 A
